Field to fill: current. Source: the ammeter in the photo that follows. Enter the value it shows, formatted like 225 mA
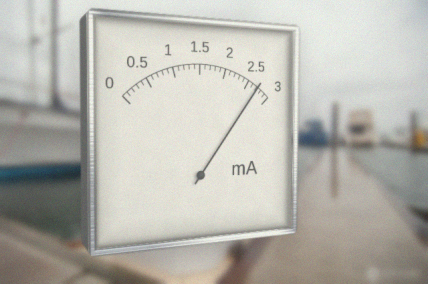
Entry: 2.7 mA
